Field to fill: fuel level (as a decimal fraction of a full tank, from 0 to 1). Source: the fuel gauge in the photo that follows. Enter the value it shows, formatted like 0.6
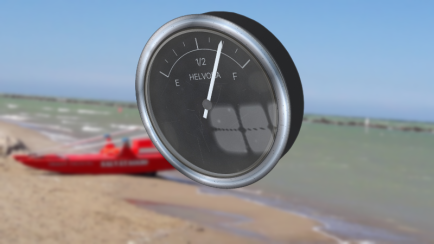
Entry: 0.75
